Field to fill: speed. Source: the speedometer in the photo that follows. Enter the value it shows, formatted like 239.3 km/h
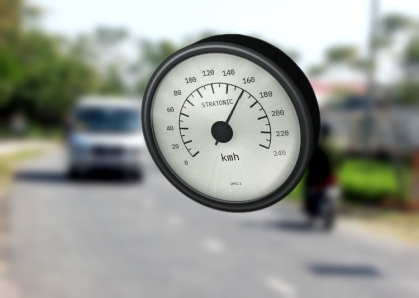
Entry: 160 km/h
